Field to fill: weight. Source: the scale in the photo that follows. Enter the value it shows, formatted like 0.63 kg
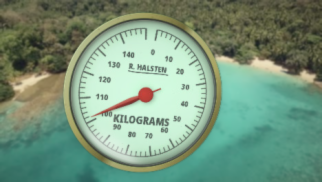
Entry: 102 kg
